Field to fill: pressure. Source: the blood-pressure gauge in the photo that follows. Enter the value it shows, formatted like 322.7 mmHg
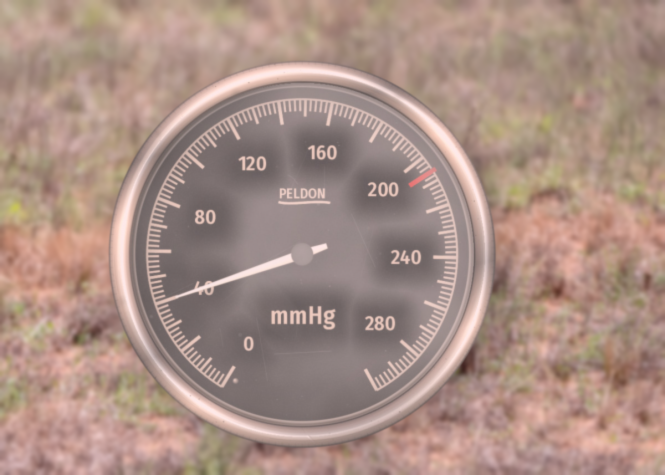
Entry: 40 mmHg
